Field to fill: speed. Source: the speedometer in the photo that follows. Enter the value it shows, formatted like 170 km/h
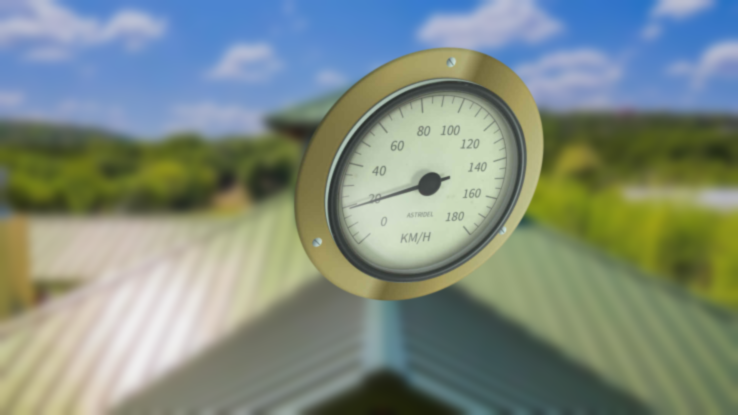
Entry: 20 km/h
